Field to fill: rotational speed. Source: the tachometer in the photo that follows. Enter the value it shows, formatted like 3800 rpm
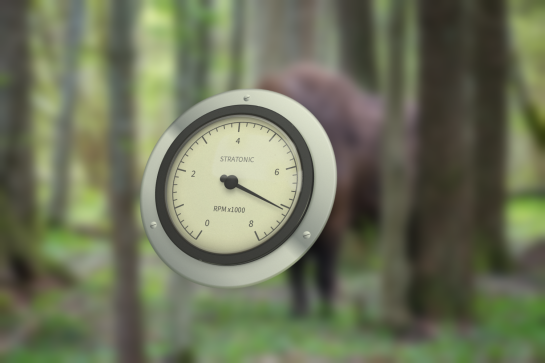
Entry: 7100 rpm
